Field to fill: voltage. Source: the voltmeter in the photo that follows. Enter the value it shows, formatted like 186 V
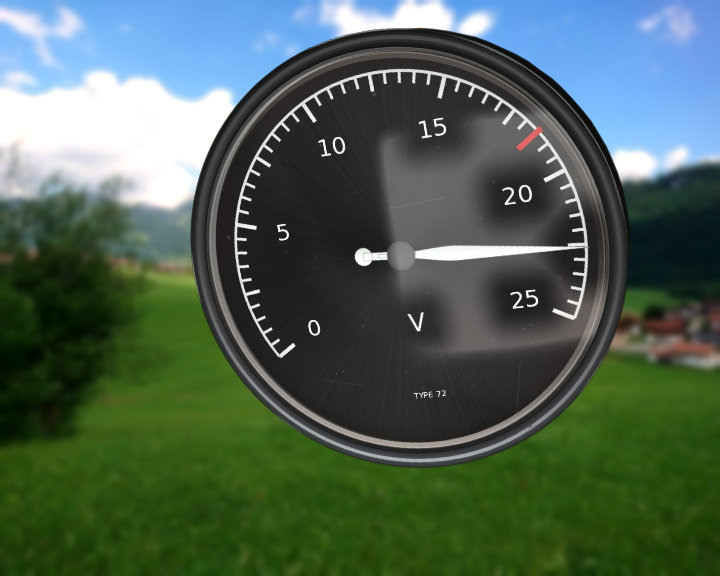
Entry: 22.5 V
